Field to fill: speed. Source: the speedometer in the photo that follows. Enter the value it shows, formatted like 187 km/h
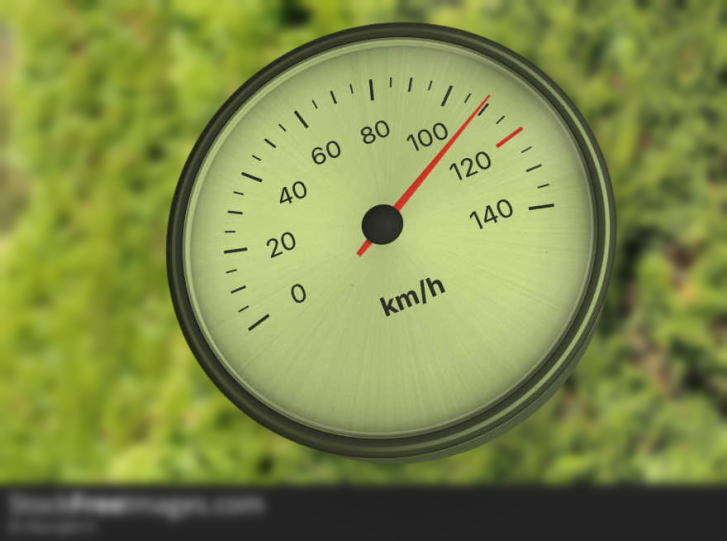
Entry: 110 km/h
